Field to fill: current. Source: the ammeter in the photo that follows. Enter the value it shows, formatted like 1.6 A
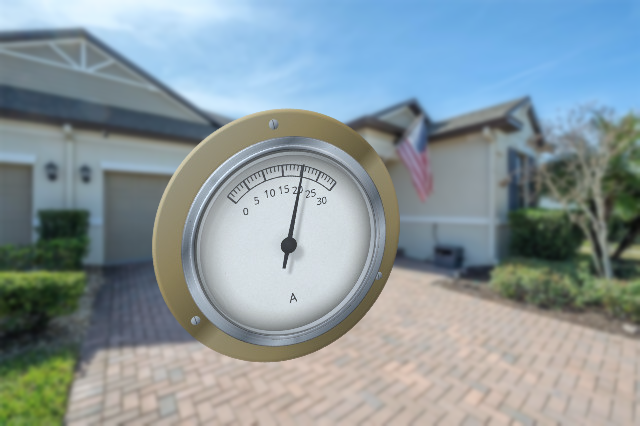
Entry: 20 A
